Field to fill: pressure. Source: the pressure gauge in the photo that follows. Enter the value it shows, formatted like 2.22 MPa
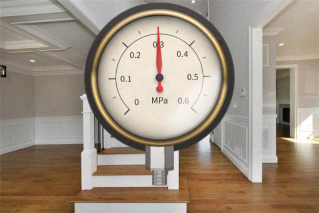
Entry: 0.3 MPa
